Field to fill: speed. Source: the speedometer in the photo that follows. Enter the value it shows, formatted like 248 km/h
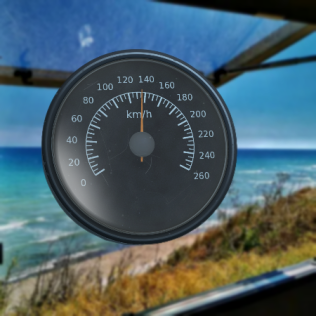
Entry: 135 km/h
